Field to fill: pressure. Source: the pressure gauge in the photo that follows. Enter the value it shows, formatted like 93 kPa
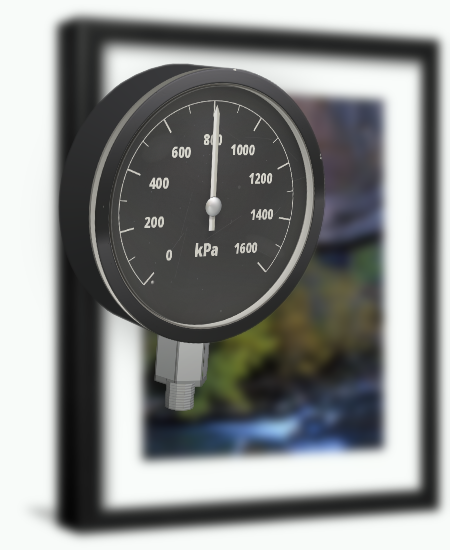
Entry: 800 kPa
